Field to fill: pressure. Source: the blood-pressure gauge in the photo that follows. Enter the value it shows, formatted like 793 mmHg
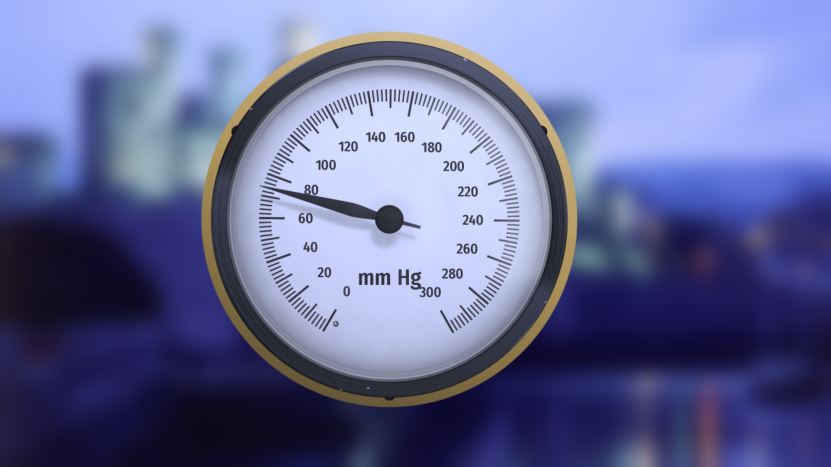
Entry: 74 mmHg
